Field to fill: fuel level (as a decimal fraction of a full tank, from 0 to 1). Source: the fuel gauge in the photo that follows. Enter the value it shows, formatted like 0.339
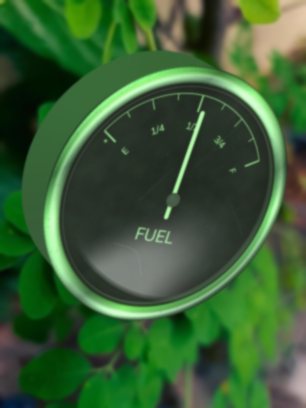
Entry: 0.5
